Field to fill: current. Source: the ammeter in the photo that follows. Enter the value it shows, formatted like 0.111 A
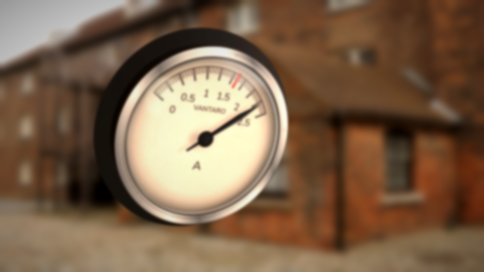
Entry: 2.25 A
